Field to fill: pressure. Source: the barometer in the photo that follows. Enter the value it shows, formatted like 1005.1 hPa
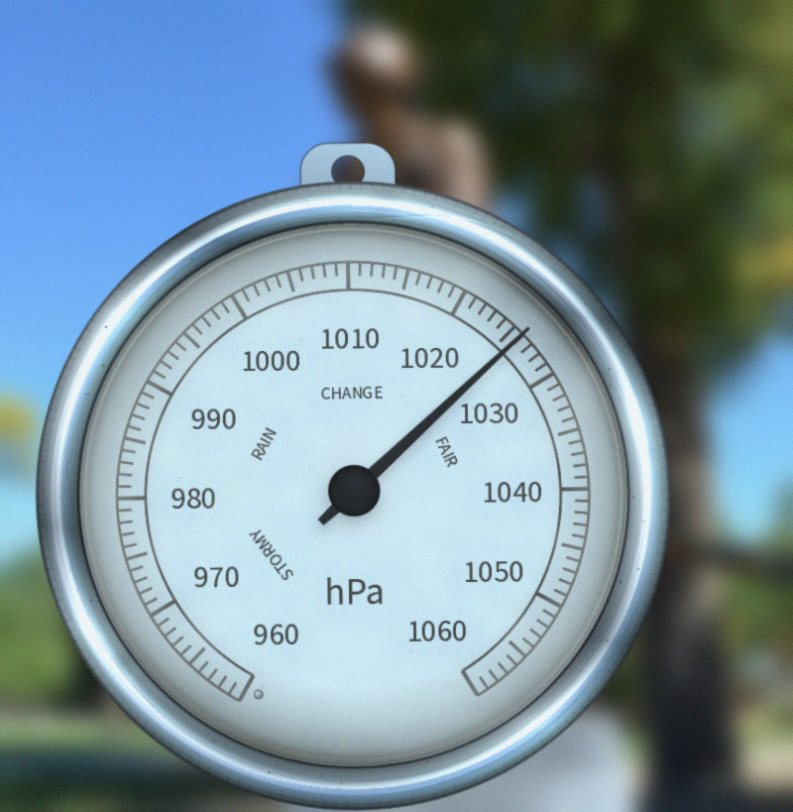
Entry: 1026 hPa
